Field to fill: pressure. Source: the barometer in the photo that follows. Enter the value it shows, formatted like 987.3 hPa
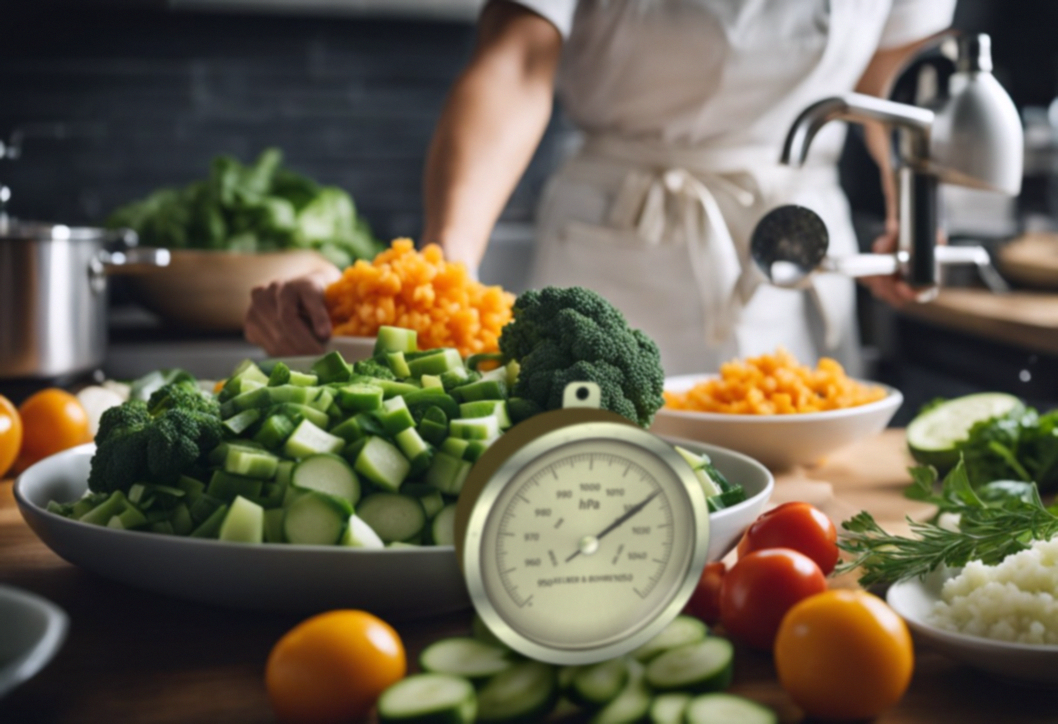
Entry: 1020 hPa
